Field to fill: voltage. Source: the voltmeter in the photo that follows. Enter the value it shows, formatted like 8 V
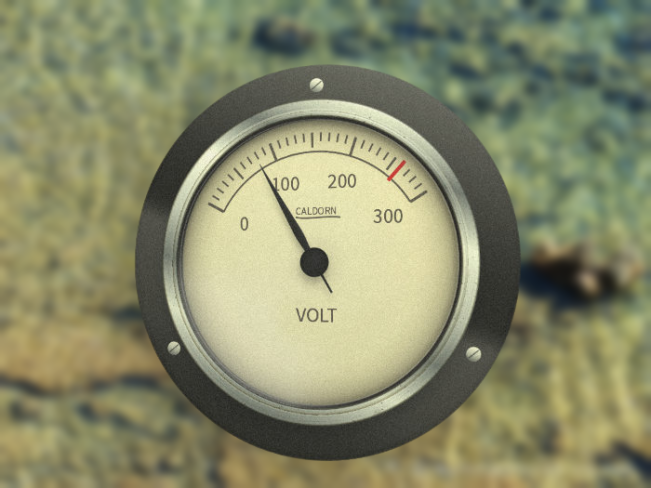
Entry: 80 V
